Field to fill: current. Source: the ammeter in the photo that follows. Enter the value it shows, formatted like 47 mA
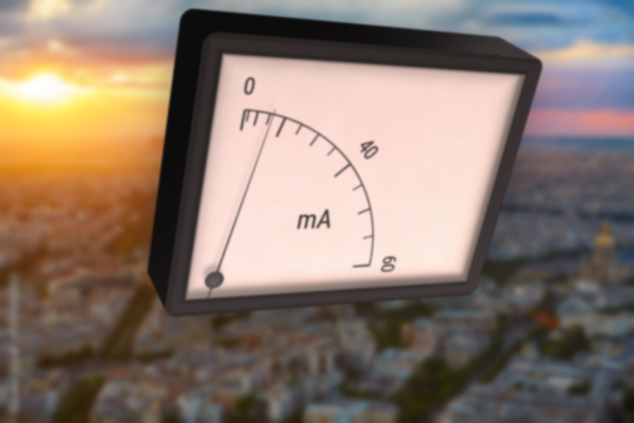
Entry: 15 mA
